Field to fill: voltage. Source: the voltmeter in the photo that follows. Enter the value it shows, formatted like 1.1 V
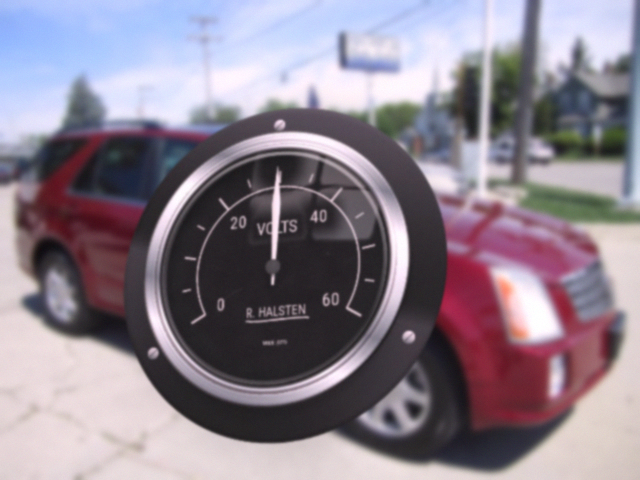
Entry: 30 V
